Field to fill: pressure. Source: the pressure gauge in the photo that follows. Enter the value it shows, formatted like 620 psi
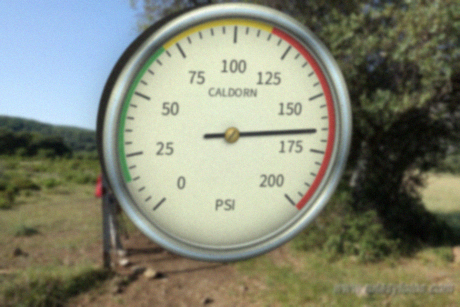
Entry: 165 psi
